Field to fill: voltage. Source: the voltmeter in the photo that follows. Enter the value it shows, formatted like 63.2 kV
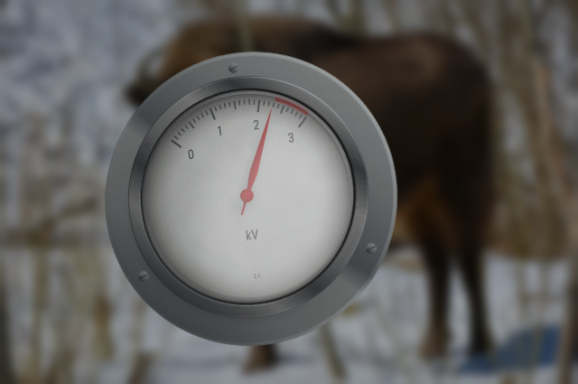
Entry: 2.3 kV
